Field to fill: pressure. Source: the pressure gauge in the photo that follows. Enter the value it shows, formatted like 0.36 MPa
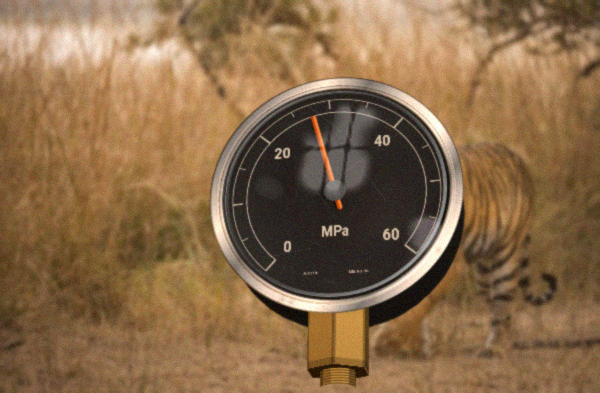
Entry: 27.5 MPa
